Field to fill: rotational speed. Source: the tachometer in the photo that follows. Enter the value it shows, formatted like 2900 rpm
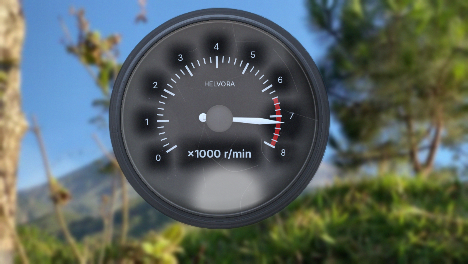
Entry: 7200 rpm
